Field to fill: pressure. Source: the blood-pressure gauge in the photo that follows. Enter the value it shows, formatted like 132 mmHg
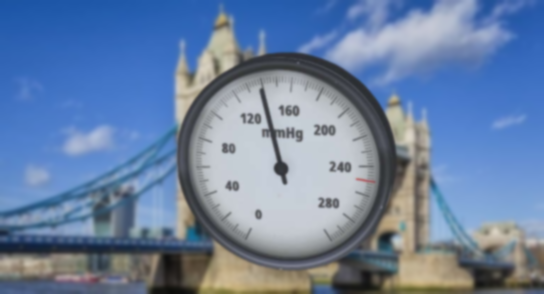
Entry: 140 mmHg
